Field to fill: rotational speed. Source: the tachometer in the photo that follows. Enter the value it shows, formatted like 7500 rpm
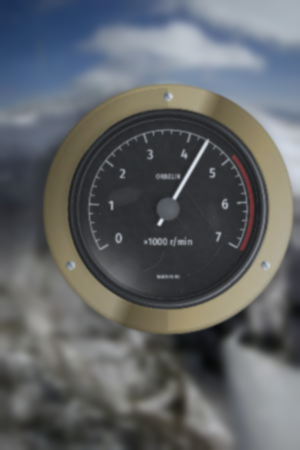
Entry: 4400 rpm
